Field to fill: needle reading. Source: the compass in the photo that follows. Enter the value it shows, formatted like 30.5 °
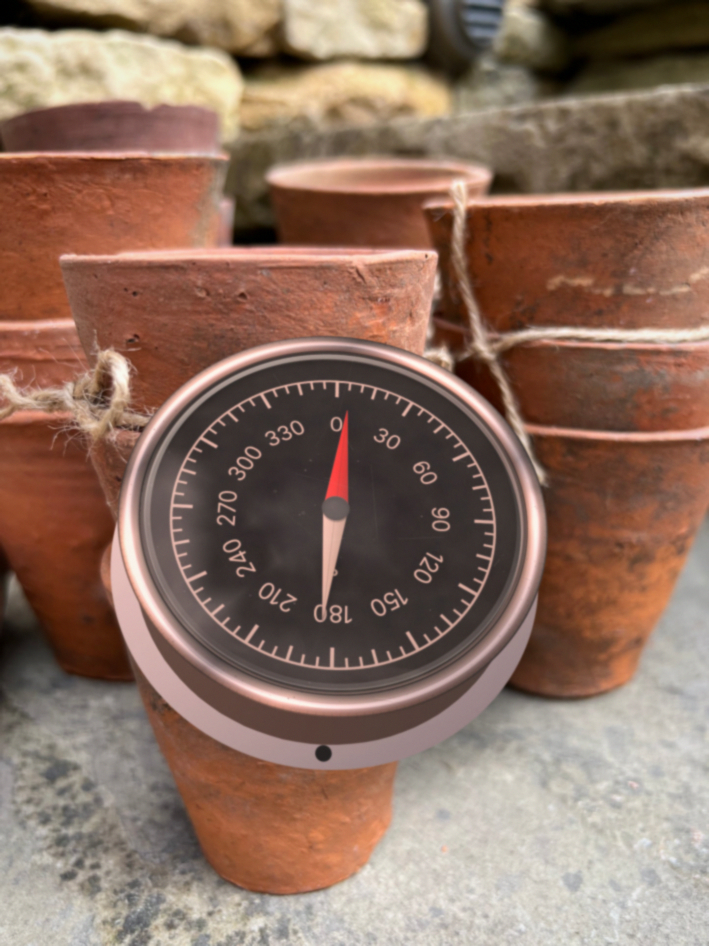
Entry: 5 °
